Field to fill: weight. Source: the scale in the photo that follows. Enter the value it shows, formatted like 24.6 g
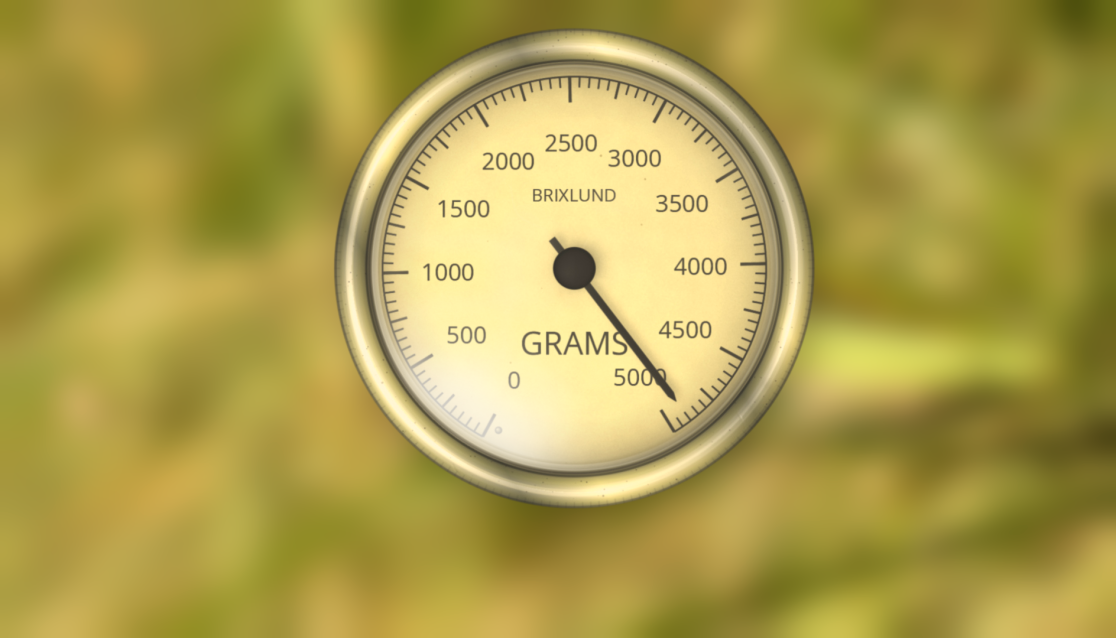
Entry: 4900 g
